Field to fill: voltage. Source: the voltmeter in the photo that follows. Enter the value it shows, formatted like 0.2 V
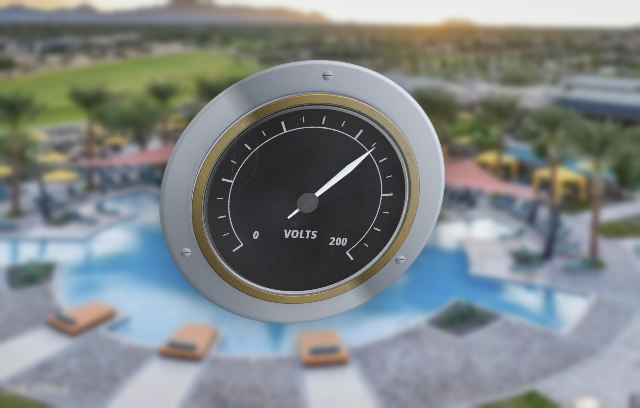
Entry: 130 V
